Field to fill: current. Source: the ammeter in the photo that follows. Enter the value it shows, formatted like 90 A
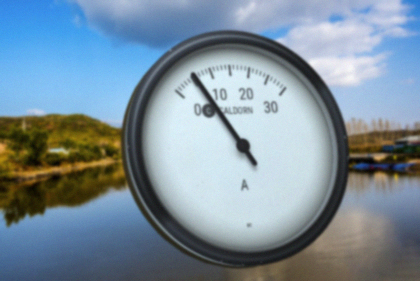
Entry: 5 A
